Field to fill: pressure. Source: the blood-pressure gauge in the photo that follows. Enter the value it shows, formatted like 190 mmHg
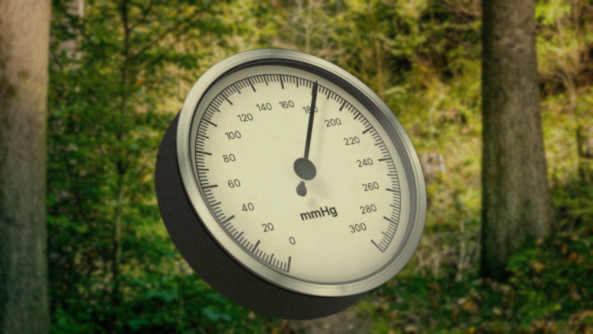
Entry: 180 mmHg
